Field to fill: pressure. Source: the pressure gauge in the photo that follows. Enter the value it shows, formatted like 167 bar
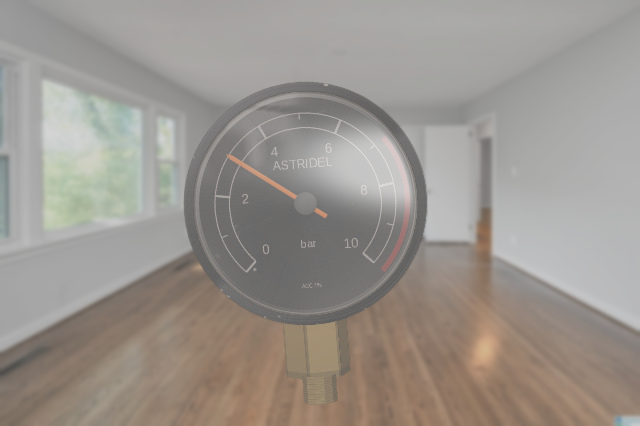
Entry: 3 bar
